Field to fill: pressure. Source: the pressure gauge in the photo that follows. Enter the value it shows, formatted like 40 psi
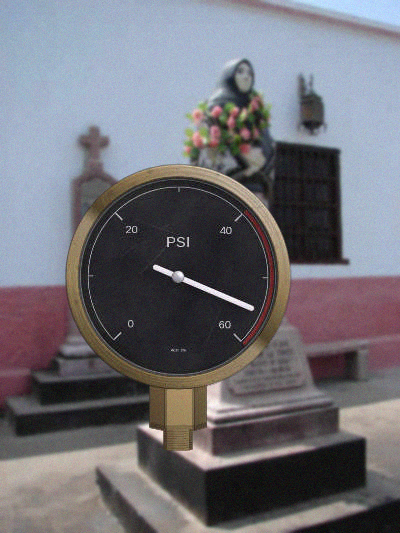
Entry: 55 psi
